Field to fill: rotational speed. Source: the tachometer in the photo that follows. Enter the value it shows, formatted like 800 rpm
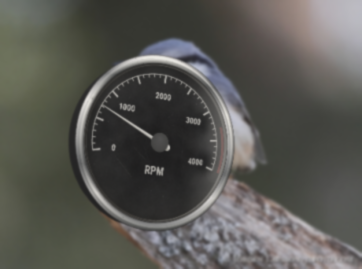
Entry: 700 rpm
